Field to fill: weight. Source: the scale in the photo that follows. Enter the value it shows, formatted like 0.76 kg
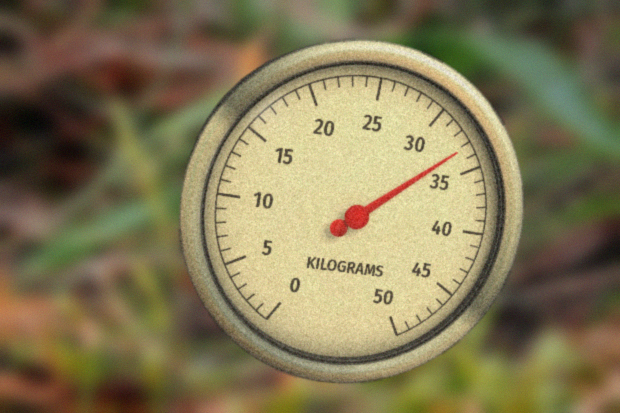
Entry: 33 kg
